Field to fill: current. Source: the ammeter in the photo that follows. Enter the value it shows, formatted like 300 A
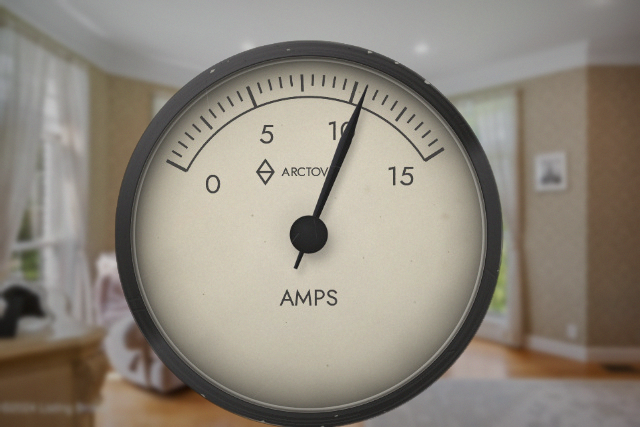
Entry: 10.5 A
